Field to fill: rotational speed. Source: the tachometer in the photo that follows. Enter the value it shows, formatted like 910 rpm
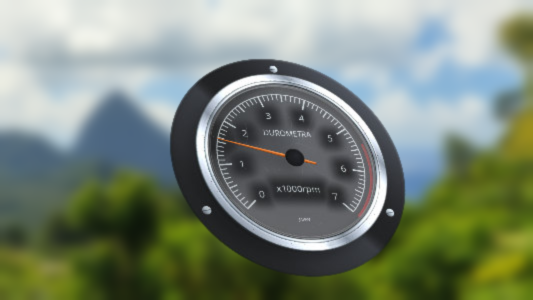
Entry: 1500 rpm
